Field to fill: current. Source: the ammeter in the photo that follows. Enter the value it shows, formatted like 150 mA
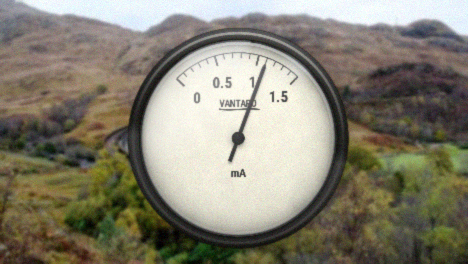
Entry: 1.1 mA
